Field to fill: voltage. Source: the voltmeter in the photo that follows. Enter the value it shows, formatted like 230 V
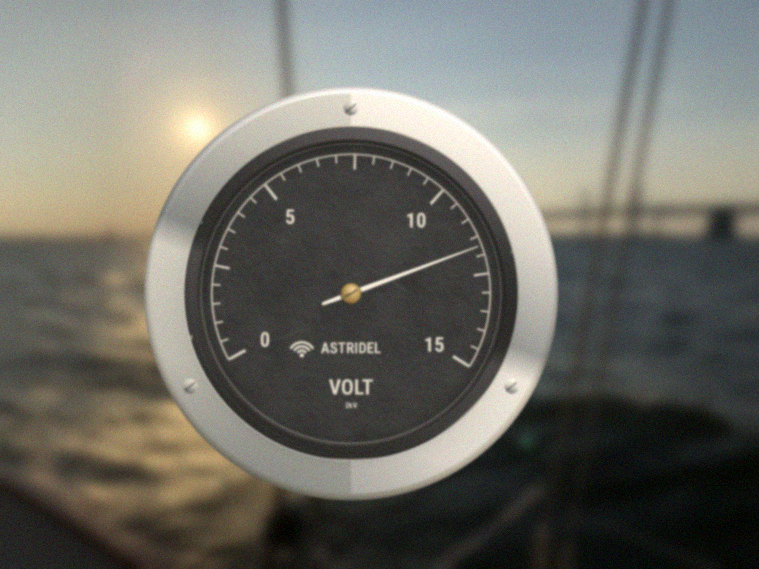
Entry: 11.75 V
